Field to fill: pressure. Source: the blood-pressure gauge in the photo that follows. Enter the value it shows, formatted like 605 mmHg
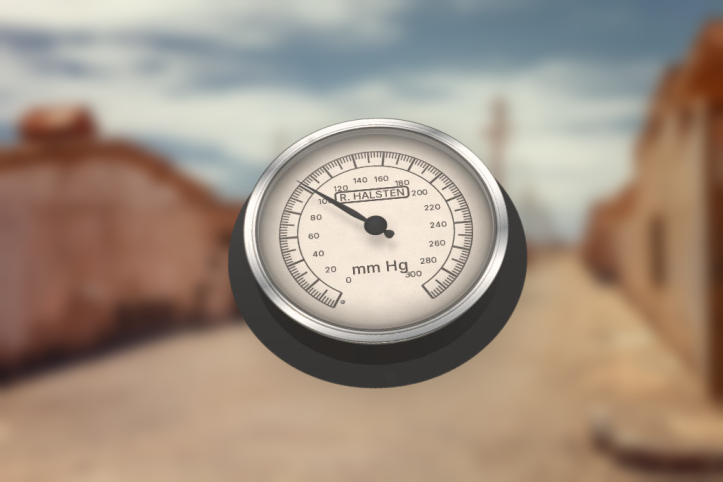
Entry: 100 mmHg
